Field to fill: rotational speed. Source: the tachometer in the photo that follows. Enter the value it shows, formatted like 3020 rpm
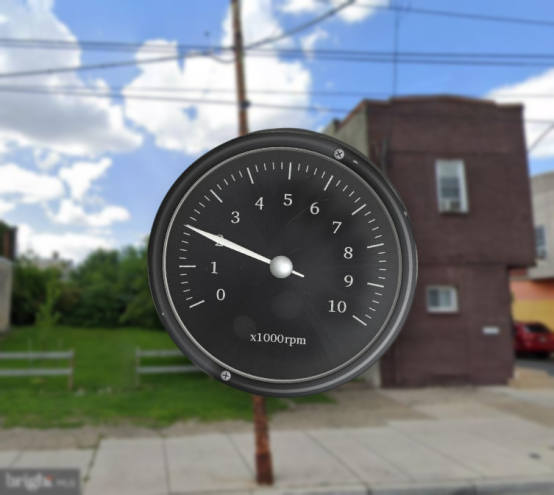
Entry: 2000 rpm
